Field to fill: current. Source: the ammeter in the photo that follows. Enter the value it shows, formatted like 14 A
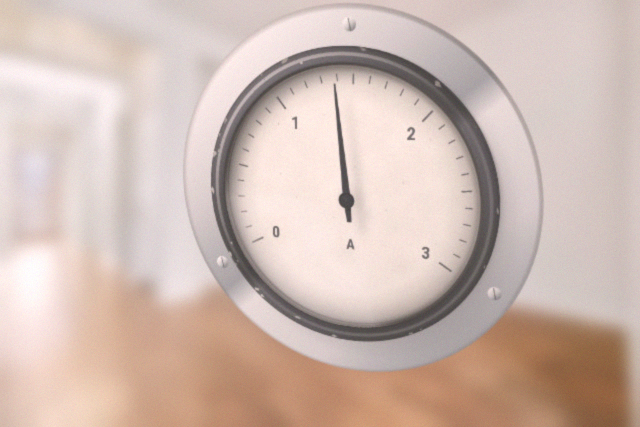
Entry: 1.4 A
